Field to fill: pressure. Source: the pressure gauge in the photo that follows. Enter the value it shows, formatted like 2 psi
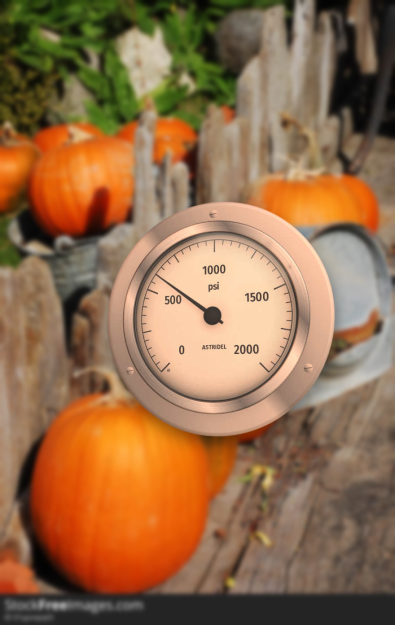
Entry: 600 psi
